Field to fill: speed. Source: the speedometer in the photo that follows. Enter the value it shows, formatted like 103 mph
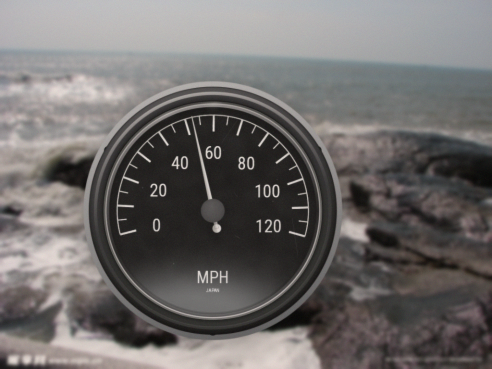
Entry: 52.5 mph
